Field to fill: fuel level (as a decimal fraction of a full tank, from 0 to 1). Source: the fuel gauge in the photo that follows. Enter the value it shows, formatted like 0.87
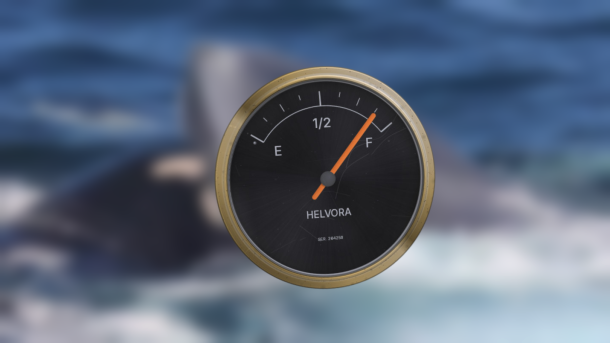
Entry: 0.875
